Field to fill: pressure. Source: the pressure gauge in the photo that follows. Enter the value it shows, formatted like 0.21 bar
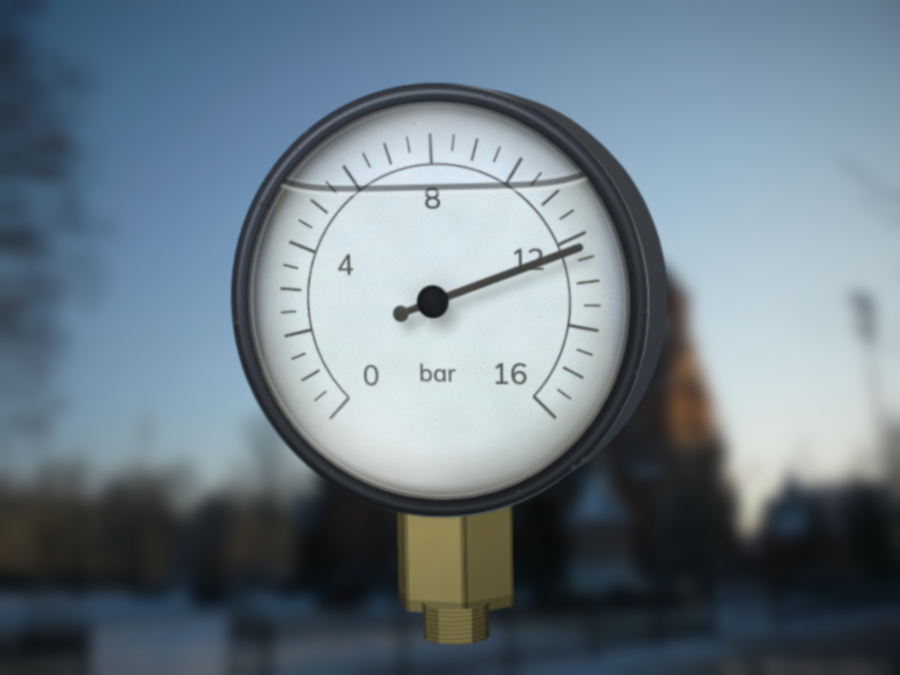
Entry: 12.25 bar
